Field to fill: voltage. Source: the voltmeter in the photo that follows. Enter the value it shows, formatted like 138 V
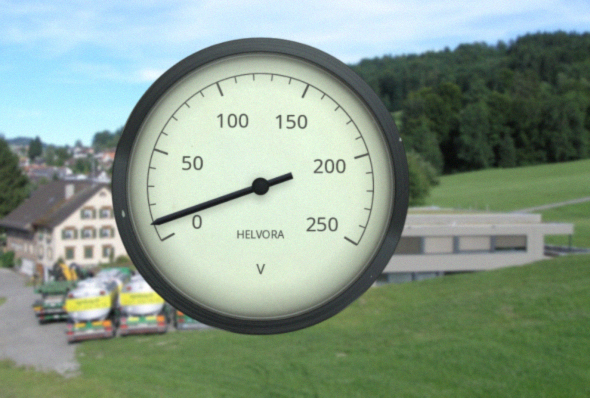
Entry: 10 V
